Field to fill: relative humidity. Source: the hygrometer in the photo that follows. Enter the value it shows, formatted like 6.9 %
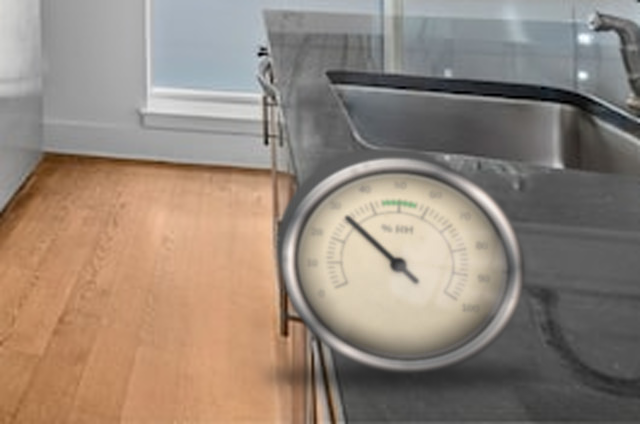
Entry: 30 %
